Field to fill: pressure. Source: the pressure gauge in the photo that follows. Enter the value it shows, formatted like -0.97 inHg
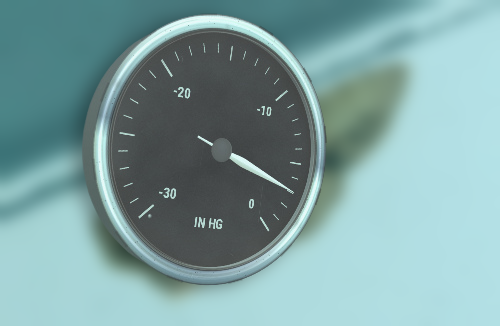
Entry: -3 inHg
